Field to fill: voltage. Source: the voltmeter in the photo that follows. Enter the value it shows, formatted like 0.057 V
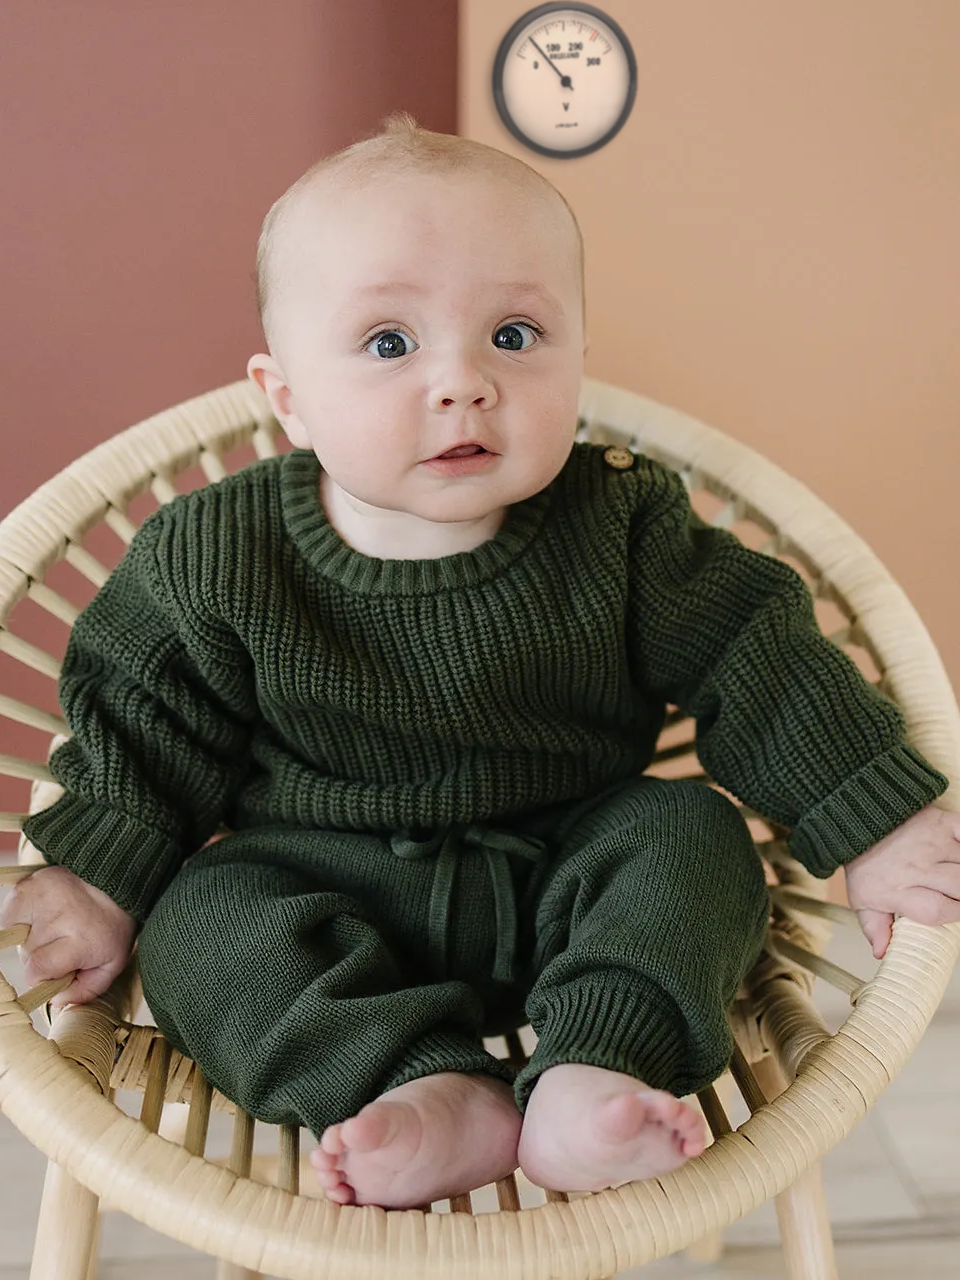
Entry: 50 V
